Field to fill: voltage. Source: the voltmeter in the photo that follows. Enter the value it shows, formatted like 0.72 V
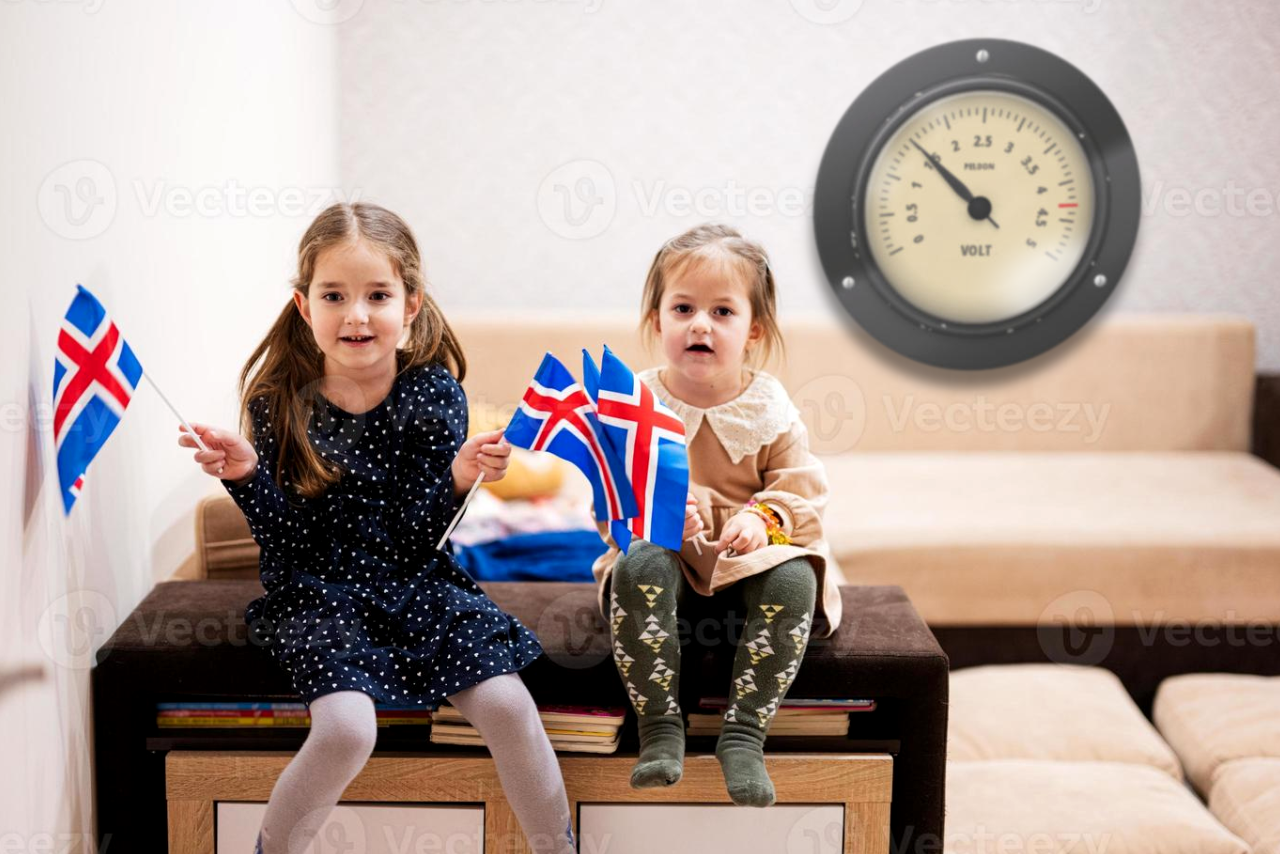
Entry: 1.5 V
